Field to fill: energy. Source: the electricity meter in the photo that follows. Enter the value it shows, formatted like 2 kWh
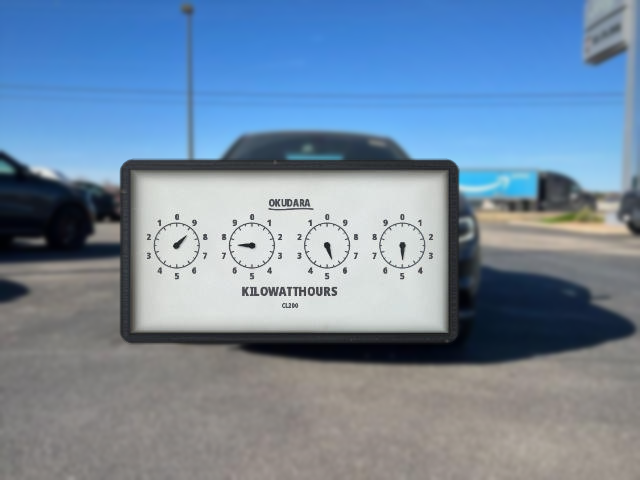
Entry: 8755 kWh
